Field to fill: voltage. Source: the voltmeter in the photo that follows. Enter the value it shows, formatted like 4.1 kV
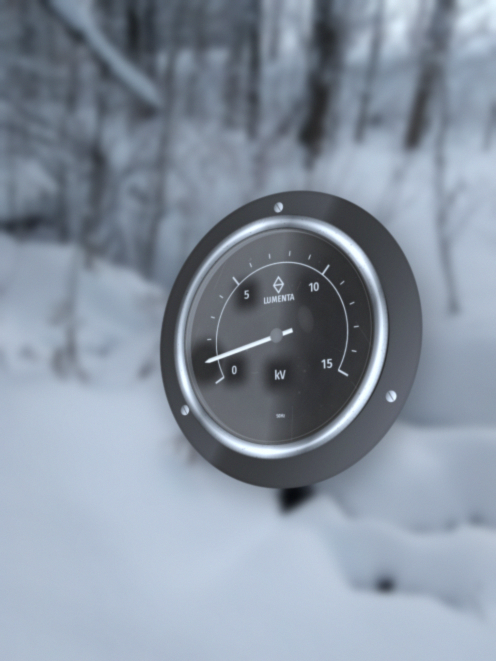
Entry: 1 kV
